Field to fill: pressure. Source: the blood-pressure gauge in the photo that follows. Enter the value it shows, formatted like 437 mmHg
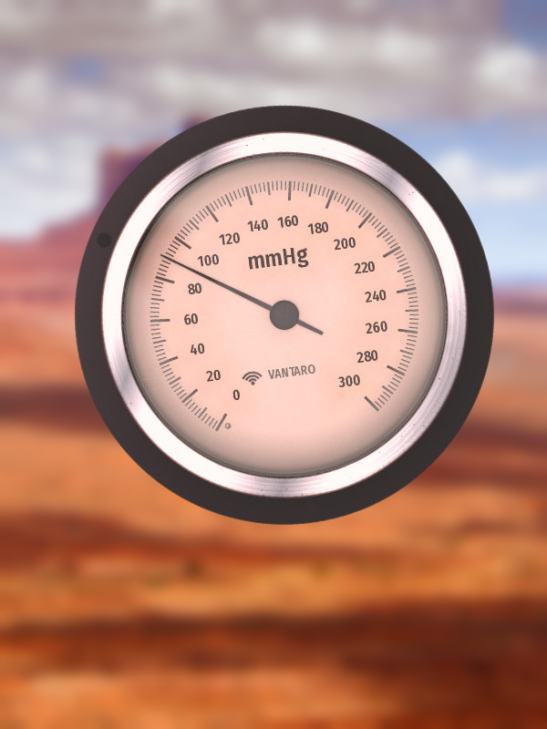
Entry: 90 mmHg
